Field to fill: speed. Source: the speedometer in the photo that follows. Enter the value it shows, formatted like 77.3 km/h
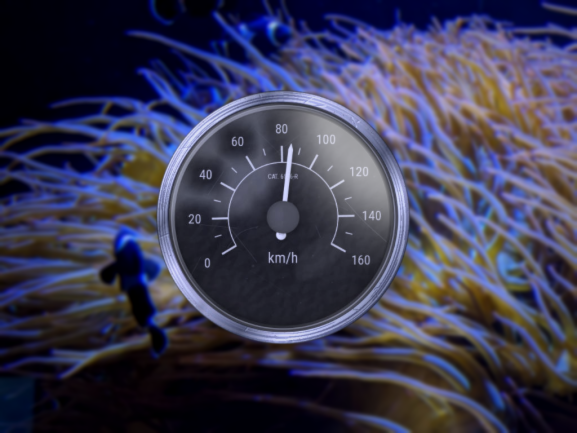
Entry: 85 km/h
